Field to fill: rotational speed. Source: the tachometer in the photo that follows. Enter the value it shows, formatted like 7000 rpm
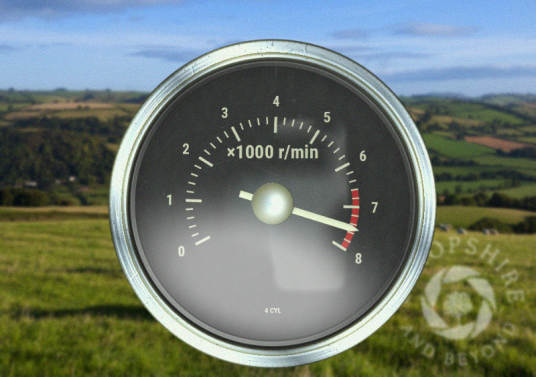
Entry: 7500 rpm
